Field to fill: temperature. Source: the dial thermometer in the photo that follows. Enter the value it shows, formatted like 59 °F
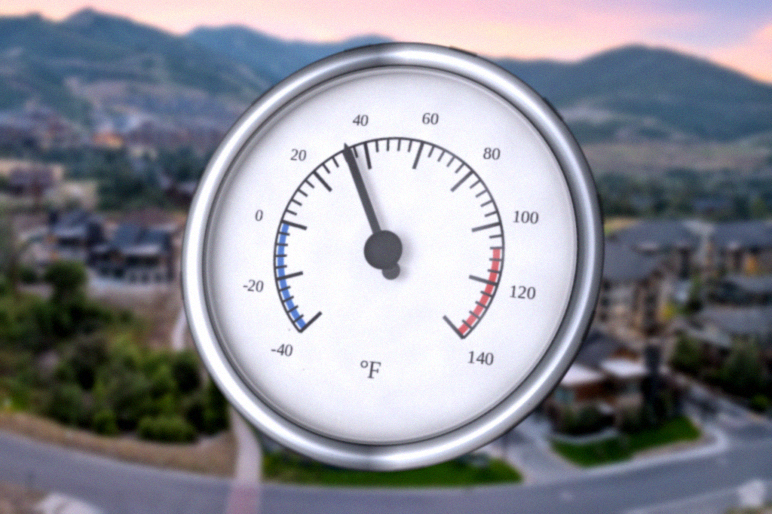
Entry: 34 °F
